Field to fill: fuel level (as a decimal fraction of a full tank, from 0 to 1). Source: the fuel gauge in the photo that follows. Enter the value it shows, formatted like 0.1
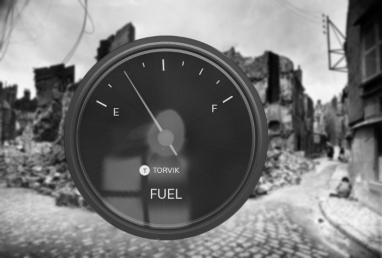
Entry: 0.25
